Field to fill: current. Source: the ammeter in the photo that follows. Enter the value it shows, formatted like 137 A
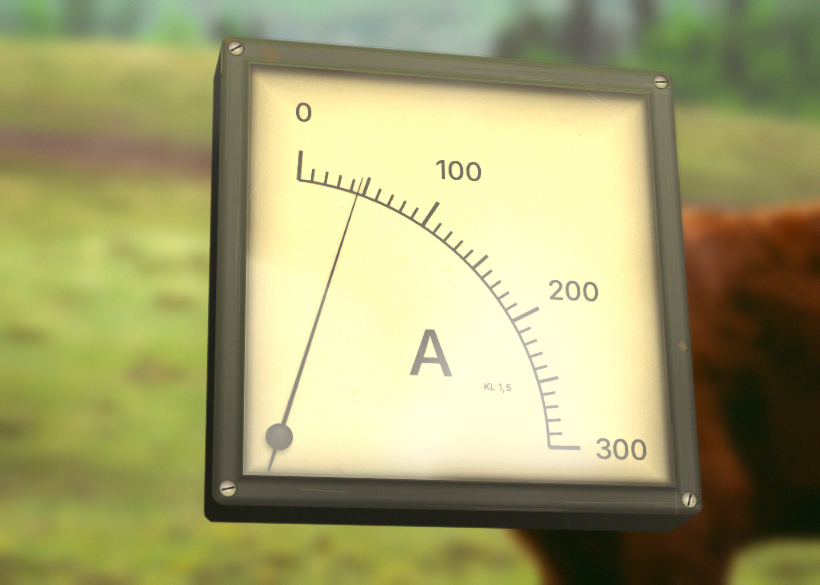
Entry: 45 A
